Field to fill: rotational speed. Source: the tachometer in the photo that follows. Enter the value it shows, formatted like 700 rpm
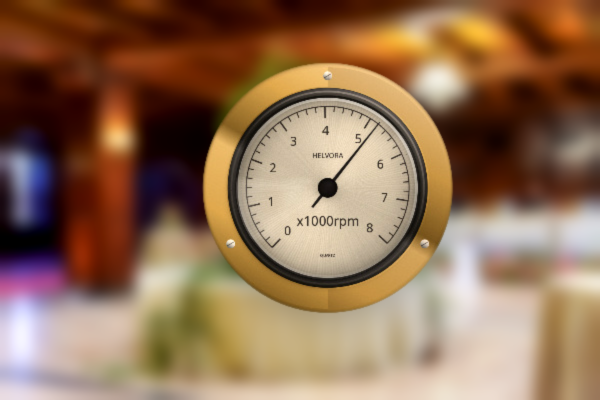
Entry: 5200 rpm
